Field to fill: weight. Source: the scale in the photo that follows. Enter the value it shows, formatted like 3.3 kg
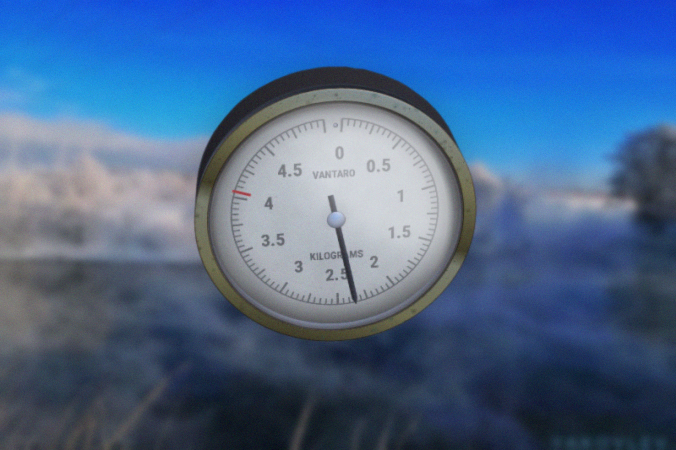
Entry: 2.35 kg
